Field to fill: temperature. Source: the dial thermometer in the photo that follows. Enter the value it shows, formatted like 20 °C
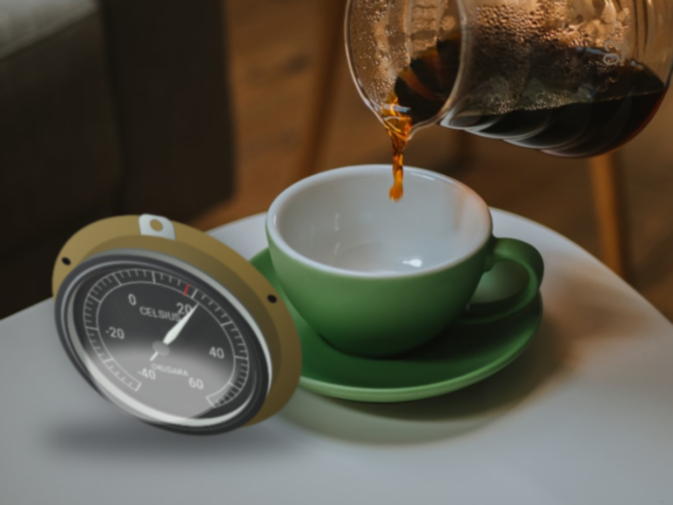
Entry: 22 °C
